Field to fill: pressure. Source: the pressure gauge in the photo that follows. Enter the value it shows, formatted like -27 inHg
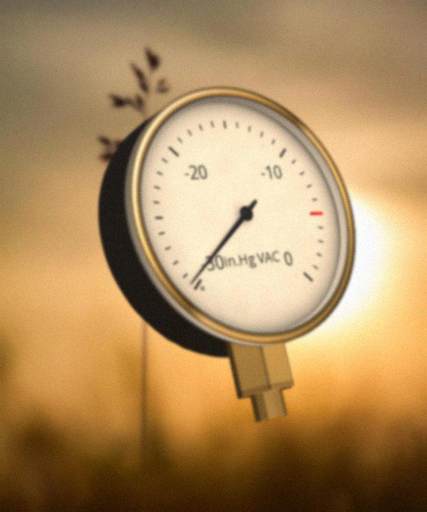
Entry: -29.5 inHg
